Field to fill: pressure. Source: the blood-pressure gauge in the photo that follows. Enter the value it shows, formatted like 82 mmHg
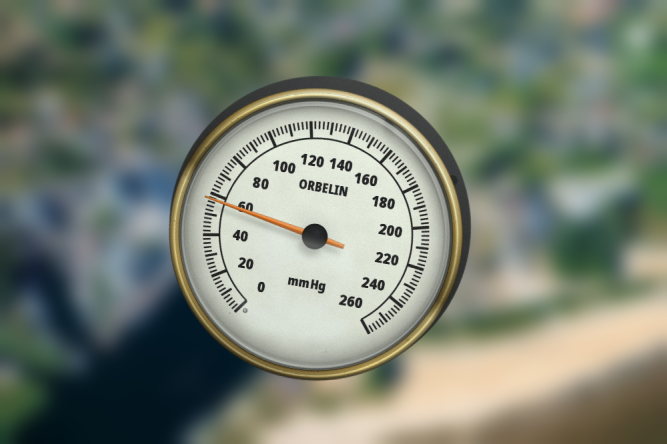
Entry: 58 mmHg
